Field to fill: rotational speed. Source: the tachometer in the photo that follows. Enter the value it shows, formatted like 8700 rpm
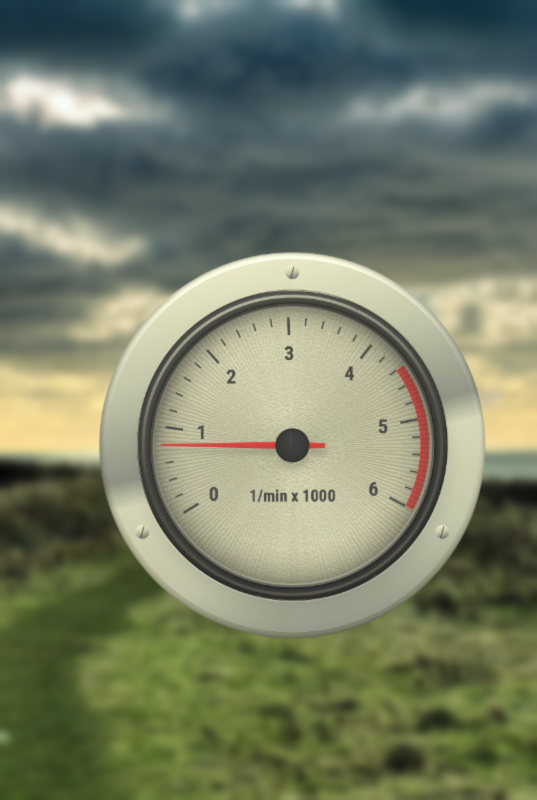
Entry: 800 rpm
